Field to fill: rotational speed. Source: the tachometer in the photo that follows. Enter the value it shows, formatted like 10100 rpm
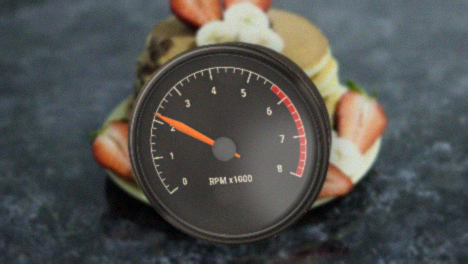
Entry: 2200 rpm
